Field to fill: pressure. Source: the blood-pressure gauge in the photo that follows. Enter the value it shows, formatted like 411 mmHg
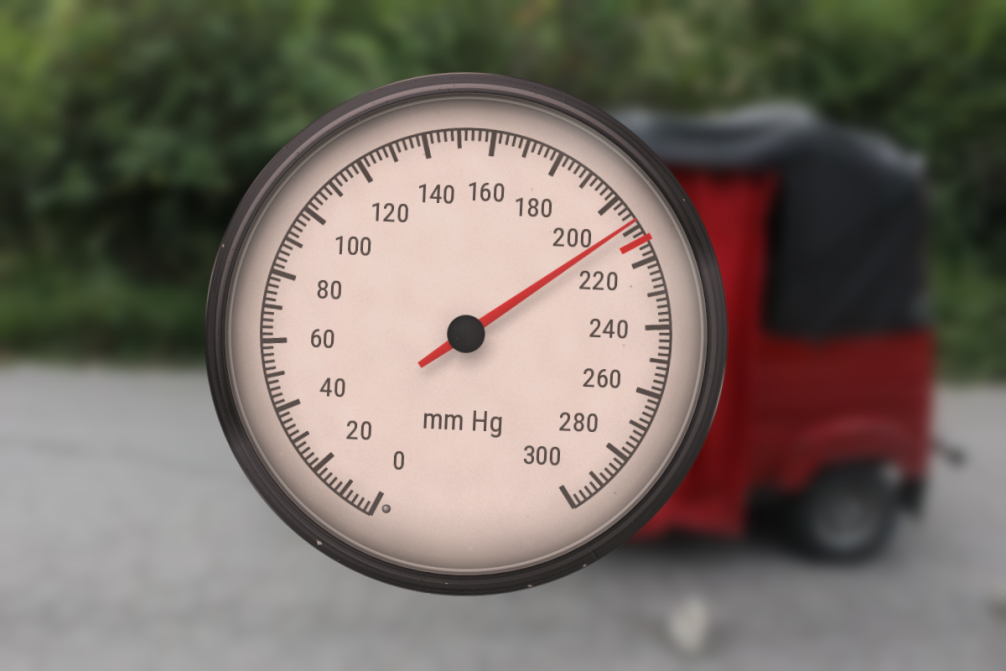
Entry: 208 mmHg
